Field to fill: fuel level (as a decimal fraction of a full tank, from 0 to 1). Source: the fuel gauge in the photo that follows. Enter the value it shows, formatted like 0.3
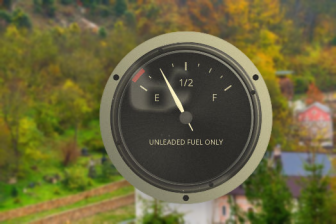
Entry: 0.25
